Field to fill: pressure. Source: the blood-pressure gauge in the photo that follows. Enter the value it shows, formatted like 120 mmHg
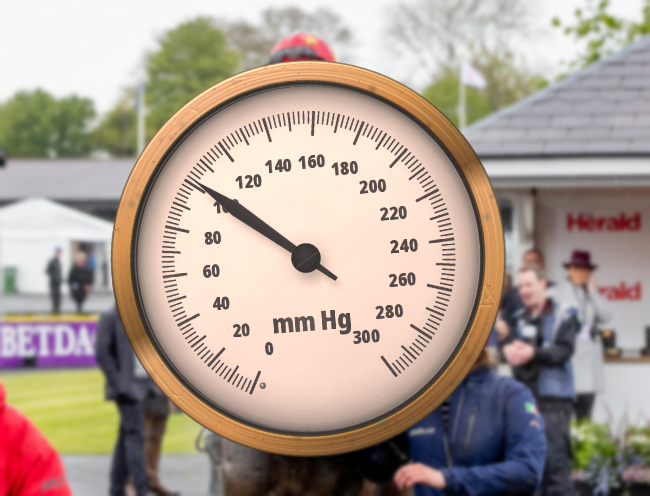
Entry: 102 mmHg
